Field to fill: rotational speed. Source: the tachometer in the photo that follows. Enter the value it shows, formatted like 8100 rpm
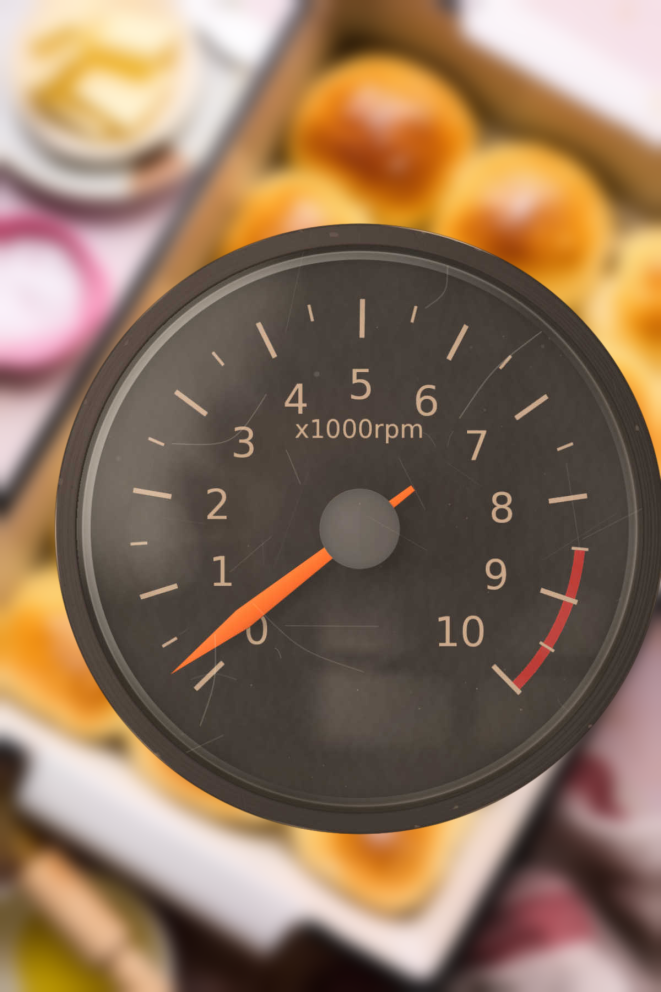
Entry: 250 rpm
